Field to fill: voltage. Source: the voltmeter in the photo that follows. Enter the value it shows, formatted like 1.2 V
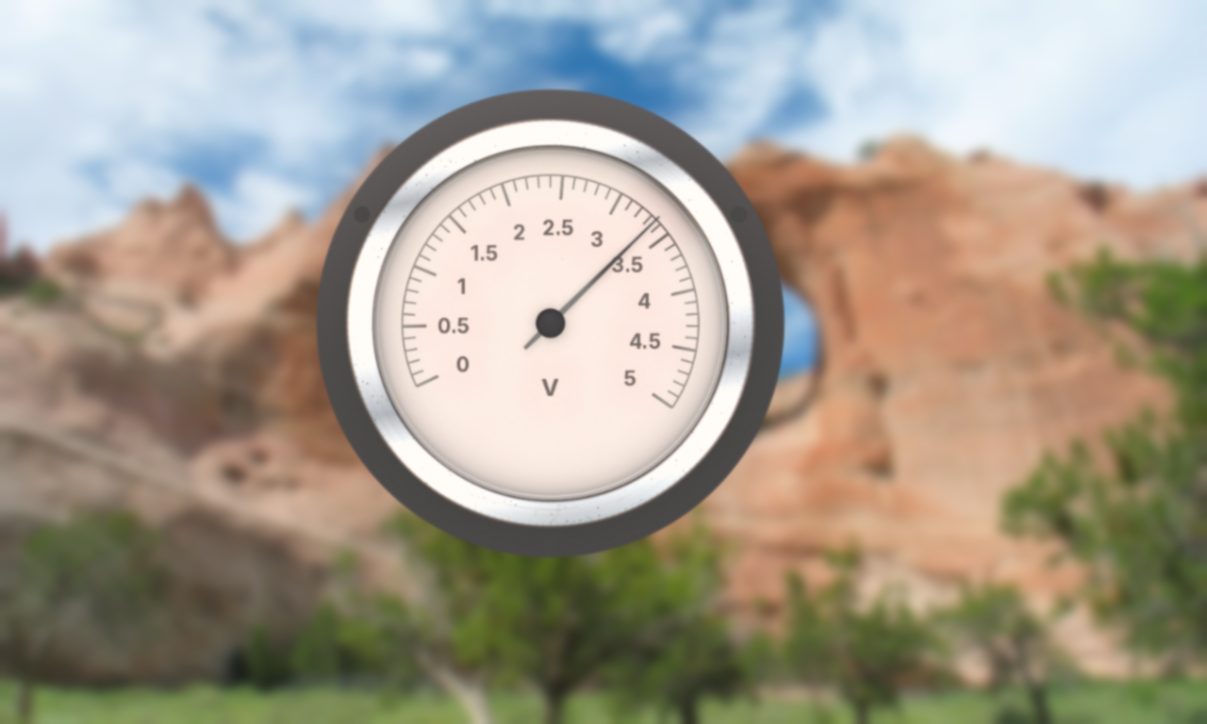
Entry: 3.35 V
